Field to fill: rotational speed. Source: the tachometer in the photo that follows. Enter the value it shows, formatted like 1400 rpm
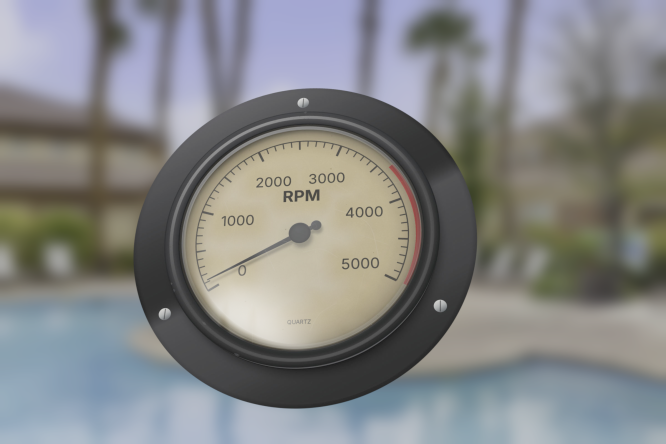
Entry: 100 rpm
